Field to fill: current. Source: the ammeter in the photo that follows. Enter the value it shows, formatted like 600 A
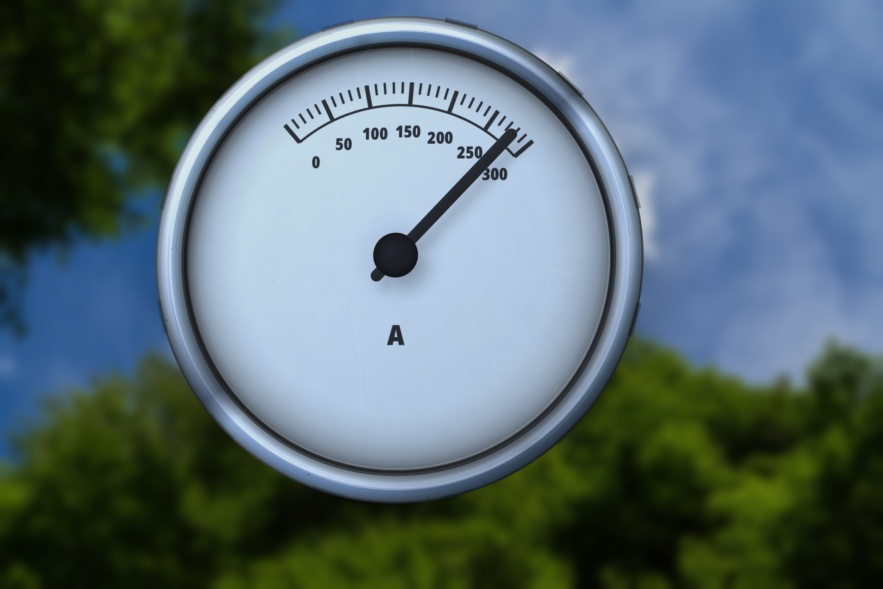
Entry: 280 A
